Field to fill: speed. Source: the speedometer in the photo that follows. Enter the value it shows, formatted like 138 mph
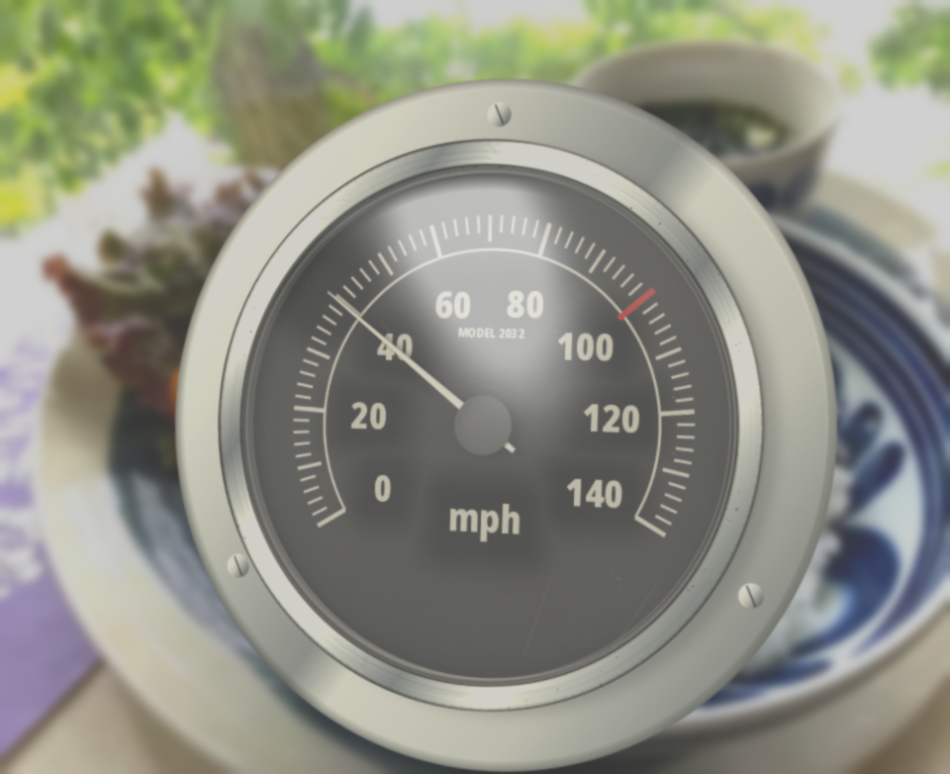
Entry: 40 mph
